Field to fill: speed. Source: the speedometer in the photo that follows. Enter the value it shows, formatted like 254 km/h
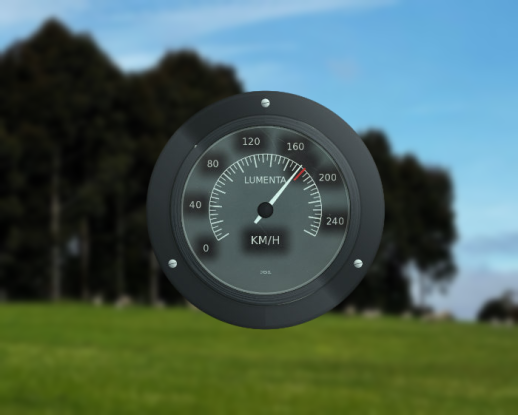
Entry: 175 km/h
